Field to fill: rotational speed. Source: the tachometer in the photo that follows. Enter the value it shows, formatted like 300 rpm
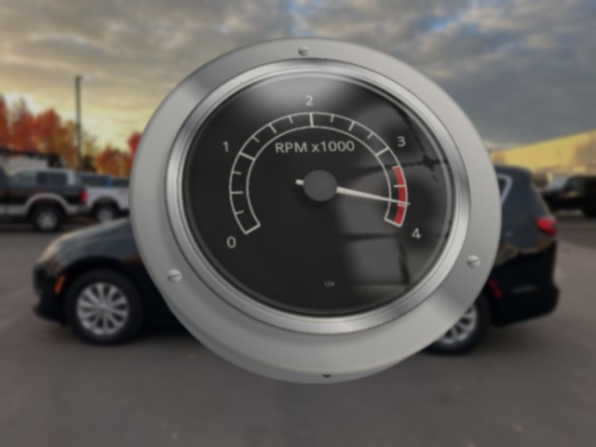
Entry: 3750 rpm
